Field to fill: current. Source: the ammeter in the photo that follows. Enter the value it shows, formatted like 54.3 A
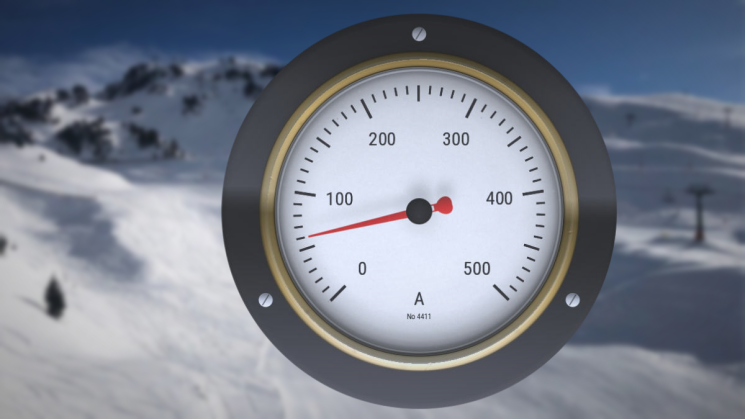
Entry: 60 A
